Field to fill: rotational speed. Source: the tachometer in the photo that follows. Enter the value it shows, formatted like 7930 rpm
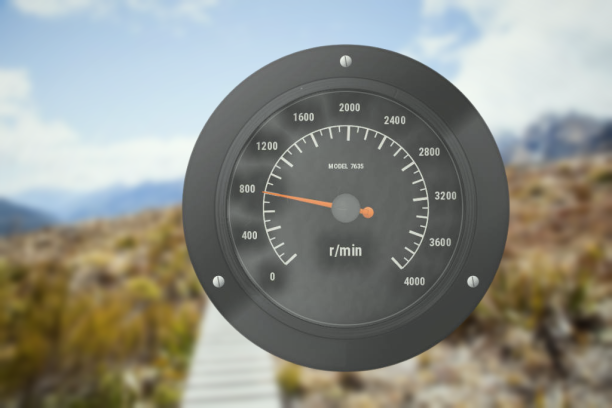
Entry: 800 rpm
